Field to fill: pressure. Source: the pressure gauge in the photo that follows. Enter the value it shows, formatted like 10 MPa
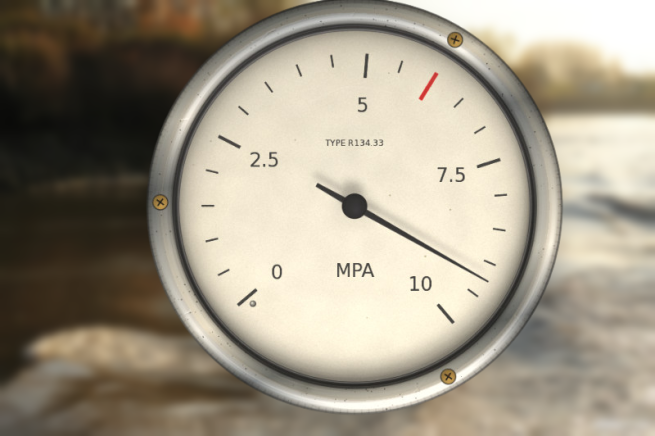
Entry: 9.25 MPa
